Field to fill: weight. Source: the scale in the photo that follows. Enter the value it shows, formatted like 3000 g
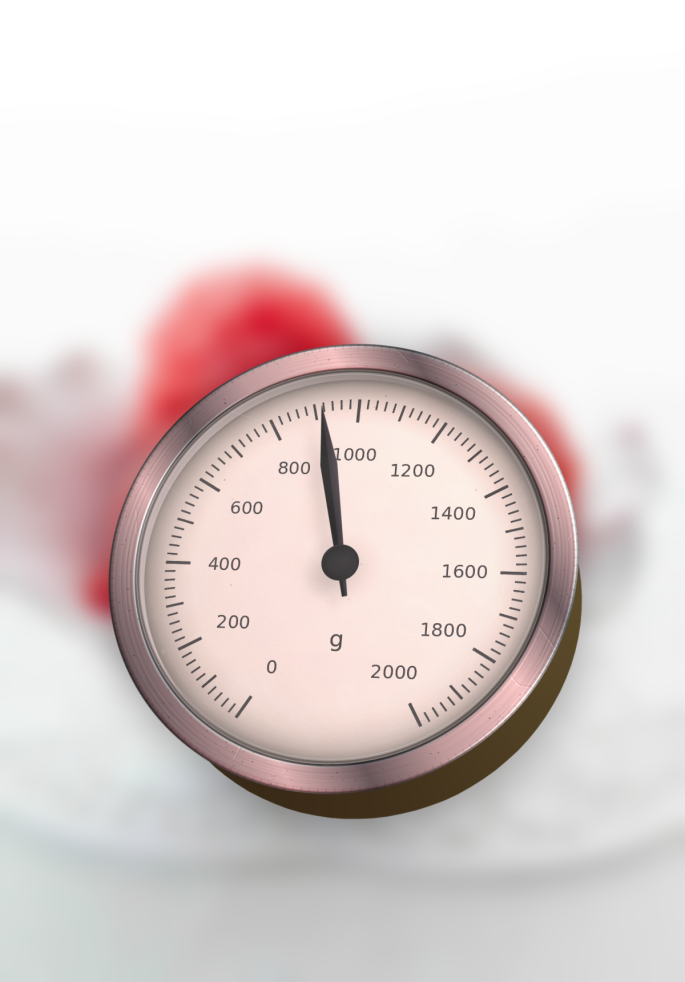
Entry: 920 g
